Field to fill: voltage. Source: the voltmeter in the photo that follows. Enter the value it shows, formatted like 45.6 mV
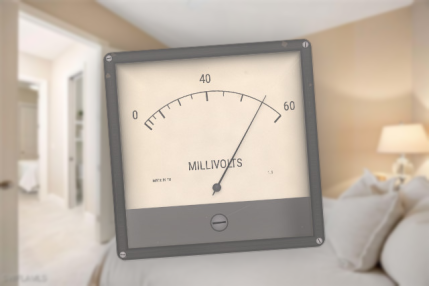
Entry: 55 mV
